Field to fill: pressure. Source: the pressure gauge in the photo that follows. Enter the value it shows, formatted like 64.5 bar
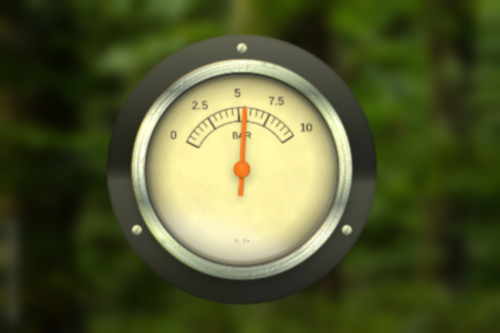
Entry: 5.5 bar
